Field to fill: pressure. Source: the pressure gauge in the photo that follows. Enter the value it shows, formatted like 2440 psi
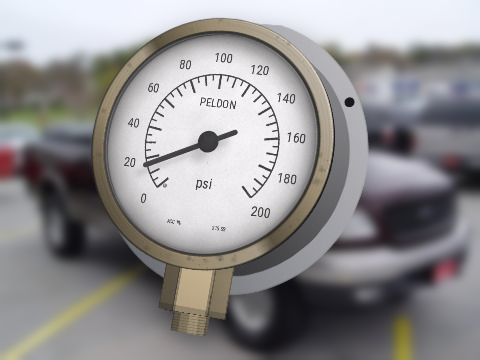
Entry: 15 psi
